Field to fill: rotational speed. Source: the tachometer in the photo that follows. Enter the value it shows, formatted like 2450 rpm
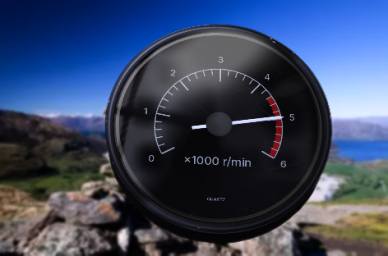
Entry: 5000 rpm
